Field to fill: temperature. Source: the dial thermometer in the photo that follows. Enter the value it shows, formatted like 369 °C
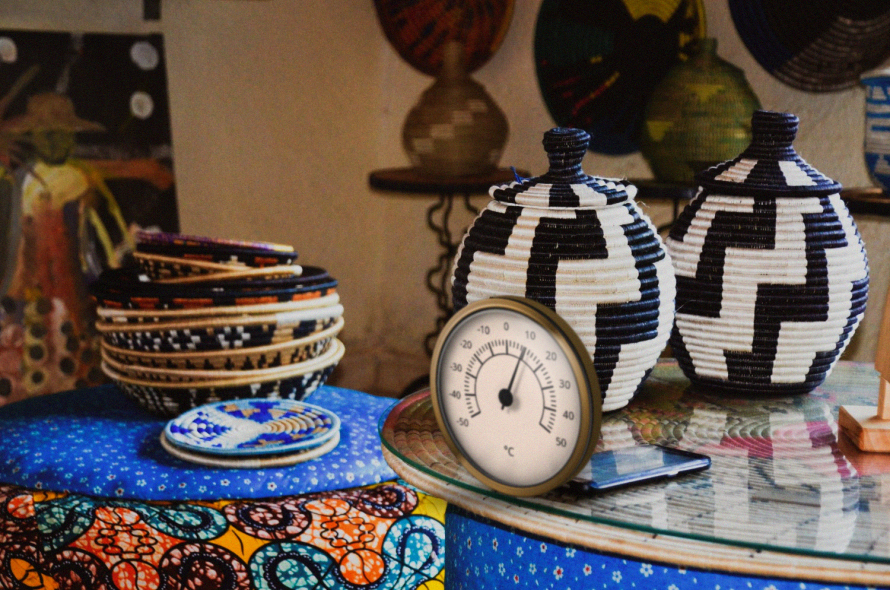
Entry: 10 °C
